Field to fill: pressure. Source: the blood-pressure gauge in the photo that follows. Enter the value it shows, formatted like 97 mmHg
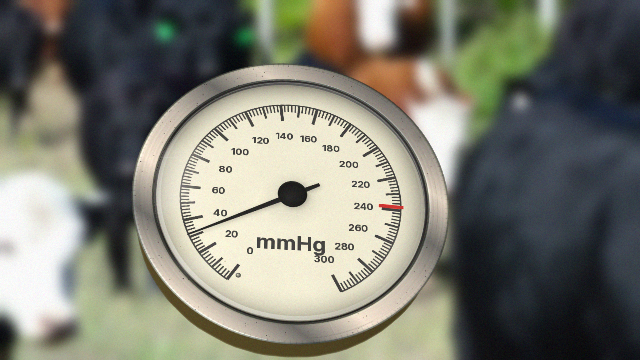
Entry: 30 mmHg
